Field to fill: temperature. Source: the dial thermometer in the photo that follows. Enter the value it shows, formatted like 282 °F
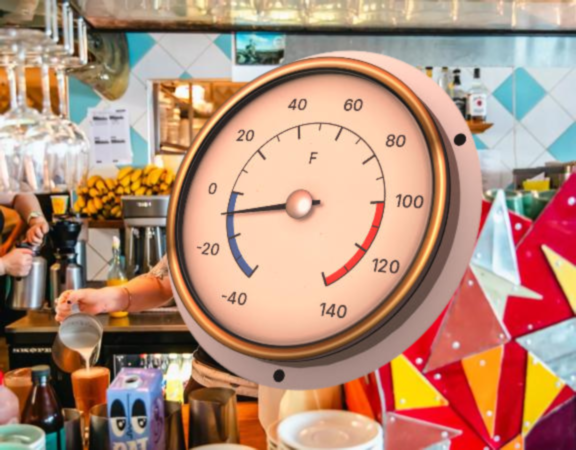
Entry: -10 °F
